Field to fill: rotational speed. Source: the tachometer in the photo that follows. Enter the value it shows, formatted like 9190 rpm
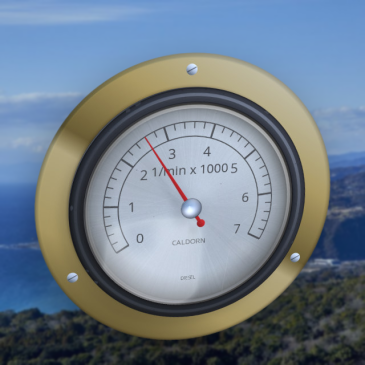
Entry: 2600 rpm
